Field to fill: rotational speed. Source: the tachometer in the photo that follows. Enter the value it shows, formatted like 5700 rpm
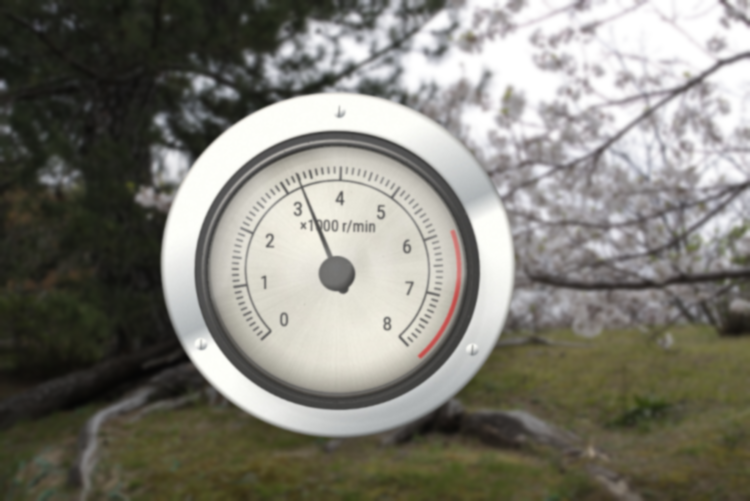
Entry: 3300 rpm
